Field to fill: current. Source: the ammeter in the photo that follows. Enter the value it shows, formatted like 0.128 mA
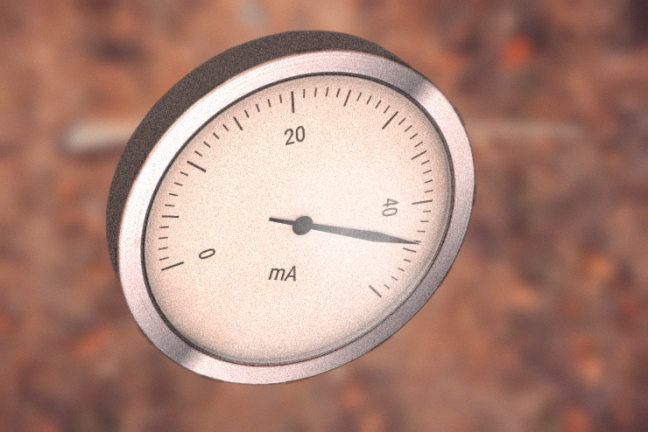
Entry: 44 mA
